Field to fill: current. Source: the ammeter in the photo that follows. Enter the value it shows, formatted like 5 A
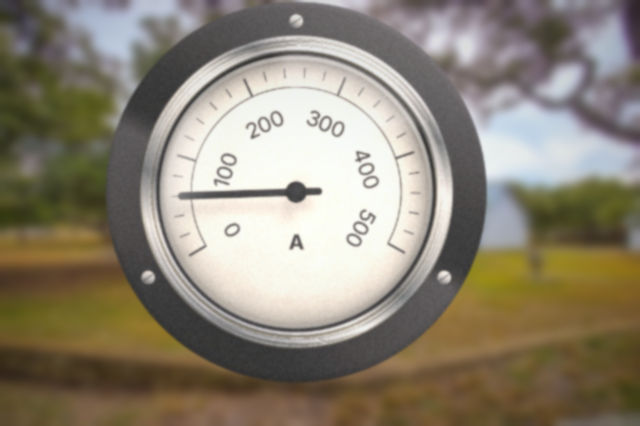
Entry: 60 A
